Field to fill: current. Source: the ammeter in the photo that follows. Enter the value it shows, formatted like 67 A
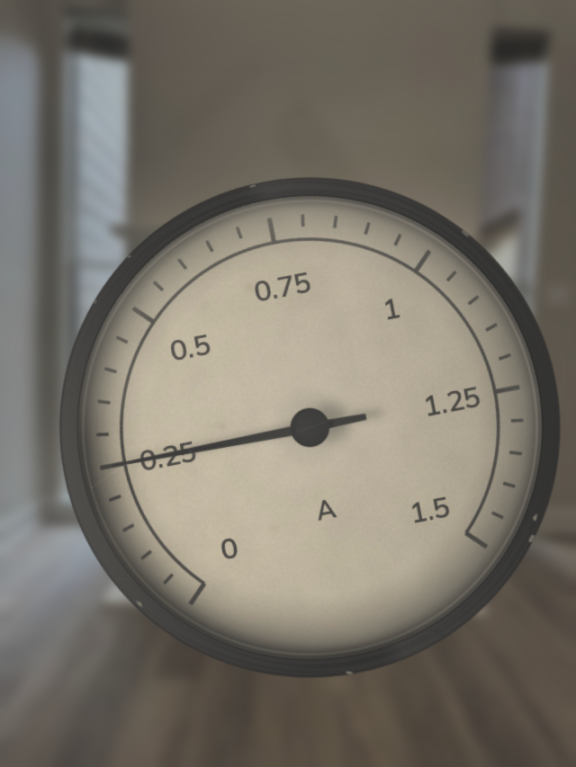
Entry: 0.25 A
